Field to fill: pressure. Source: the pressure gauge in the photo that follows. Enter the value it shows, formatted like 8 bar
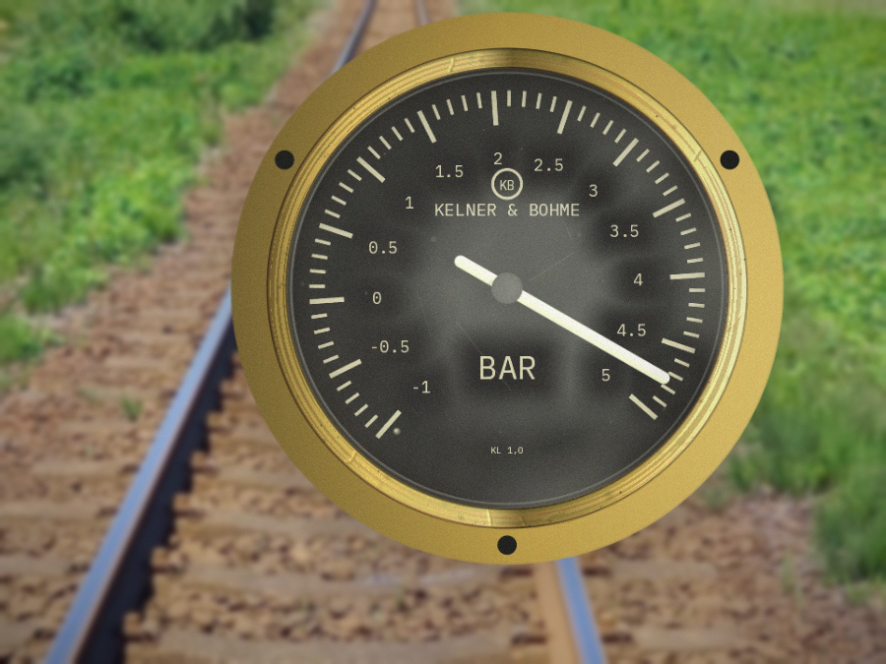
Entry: 4.75 bar
